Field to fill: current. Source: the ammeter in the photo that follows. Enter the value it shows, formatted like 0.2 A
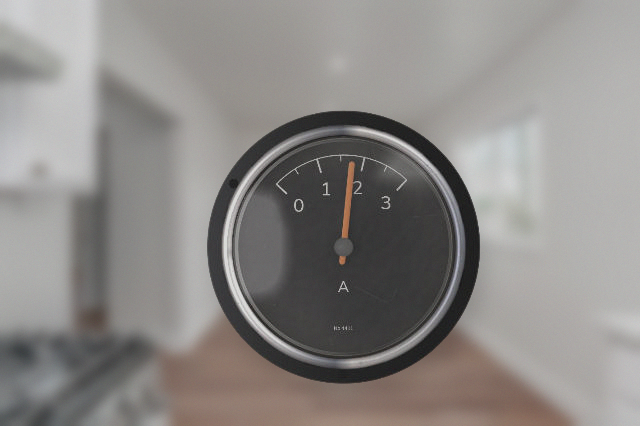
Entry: 1.75 A
